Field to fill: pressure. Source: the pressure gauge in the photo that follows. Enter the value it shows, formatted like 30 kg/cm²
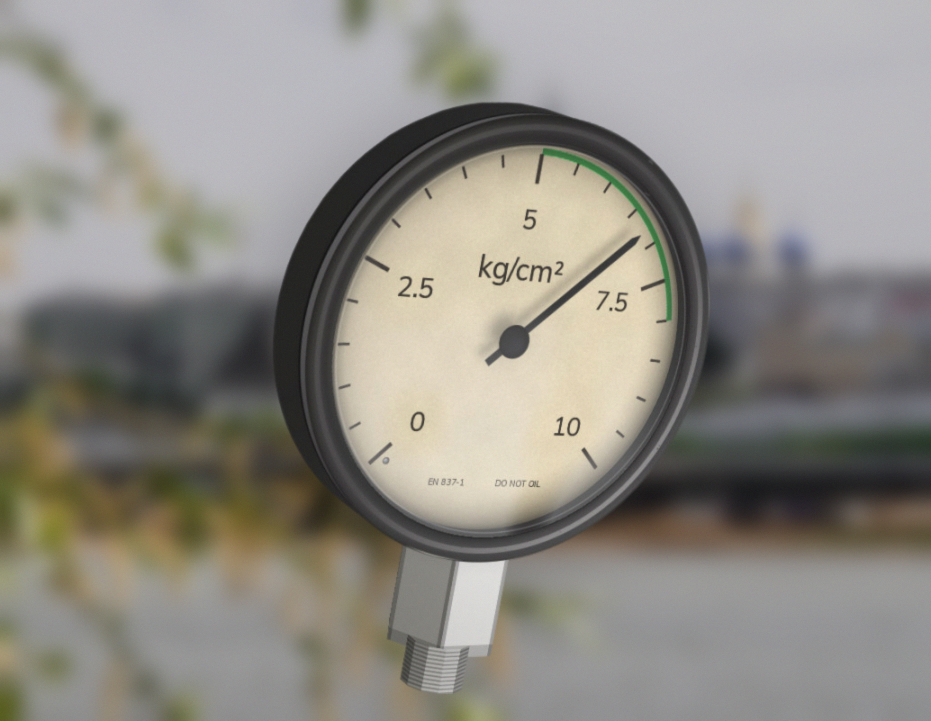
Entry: 6.75 kg/cm²
